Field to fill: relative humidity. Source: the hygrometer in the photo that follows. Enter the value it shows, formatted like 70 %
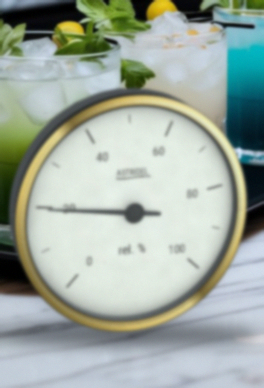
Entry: 20 %
